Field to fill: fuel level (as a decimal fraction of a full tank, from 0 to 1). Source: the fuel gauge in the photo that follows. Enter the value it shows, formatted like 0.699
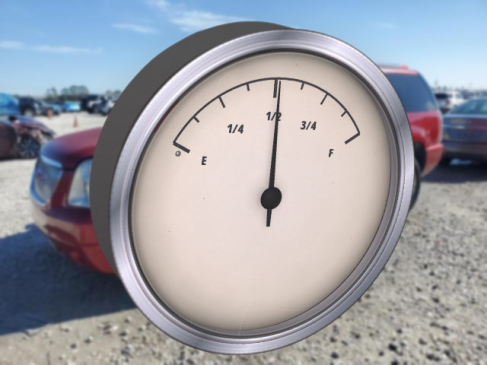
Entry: 0.5
